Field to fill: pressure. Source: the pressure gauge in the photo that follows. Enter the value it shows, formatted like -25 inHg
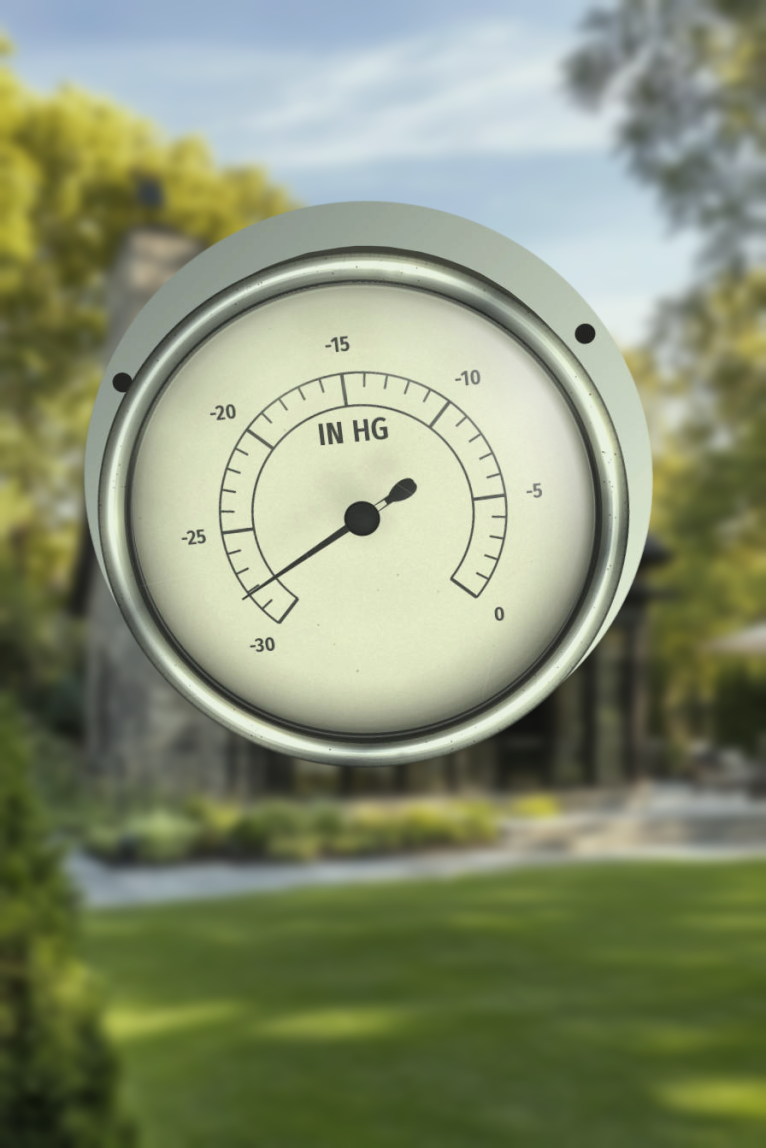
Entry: -28 inHg
